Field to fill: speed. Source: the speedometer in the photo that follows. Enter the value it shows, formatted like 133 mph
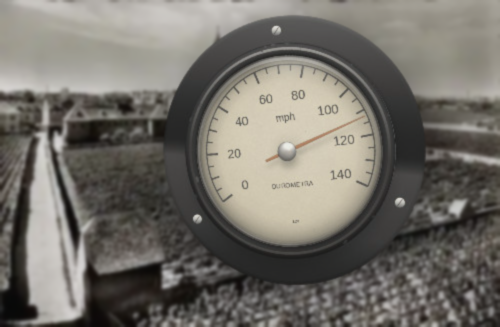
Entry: 112.5 mph
